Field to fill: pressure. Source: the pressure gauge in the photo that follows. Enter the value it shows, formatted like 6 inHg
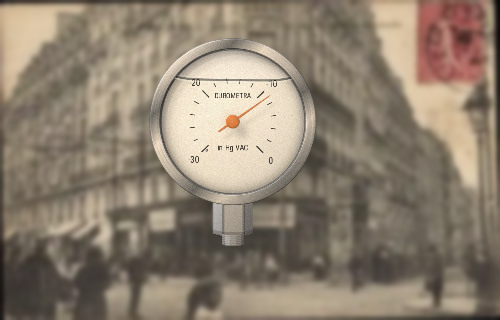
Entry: -9 inHg
